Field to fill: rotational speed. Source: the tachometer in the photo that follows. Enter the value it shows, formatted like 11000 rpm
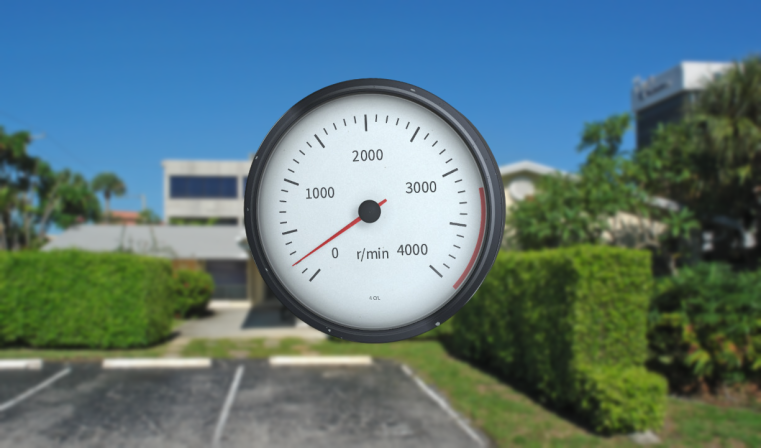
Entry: 200 rpm
